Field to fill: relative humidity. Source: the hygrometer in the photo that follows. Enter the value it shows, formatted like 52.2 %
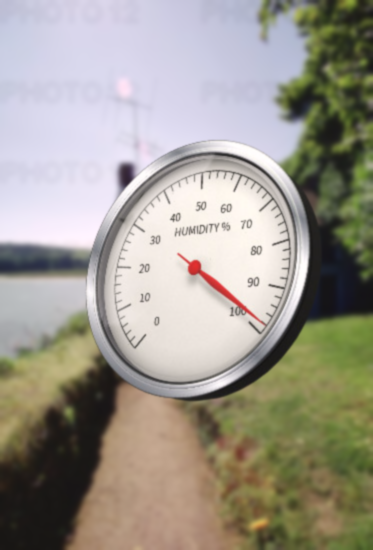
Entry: 98 %
